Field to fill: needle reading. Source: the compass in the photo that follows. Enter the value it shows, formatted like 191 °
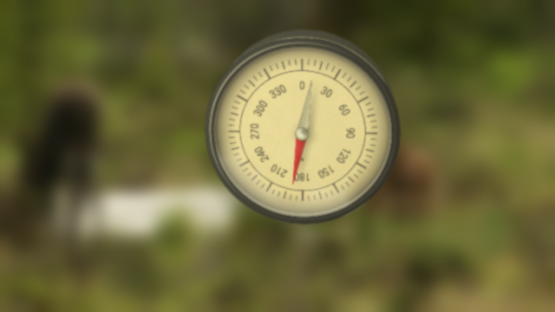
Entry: 190 °
